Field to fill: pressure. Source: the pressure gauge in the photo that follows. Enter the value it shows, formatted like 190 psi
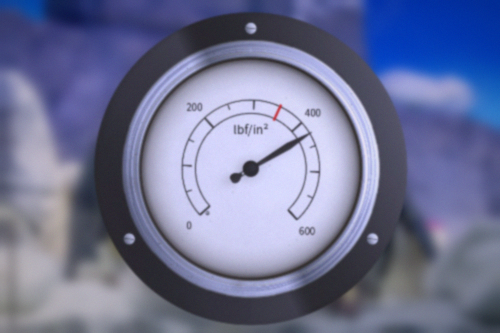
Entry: 425 psi
